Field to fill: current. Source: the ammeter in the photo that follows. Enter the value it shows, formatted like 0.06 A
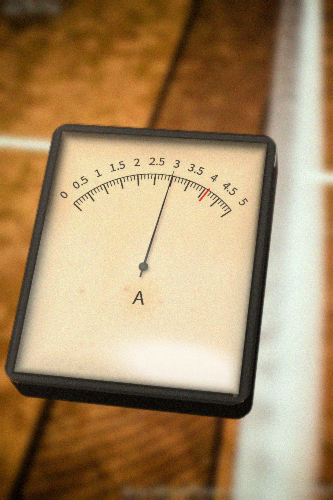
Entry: 3 A
